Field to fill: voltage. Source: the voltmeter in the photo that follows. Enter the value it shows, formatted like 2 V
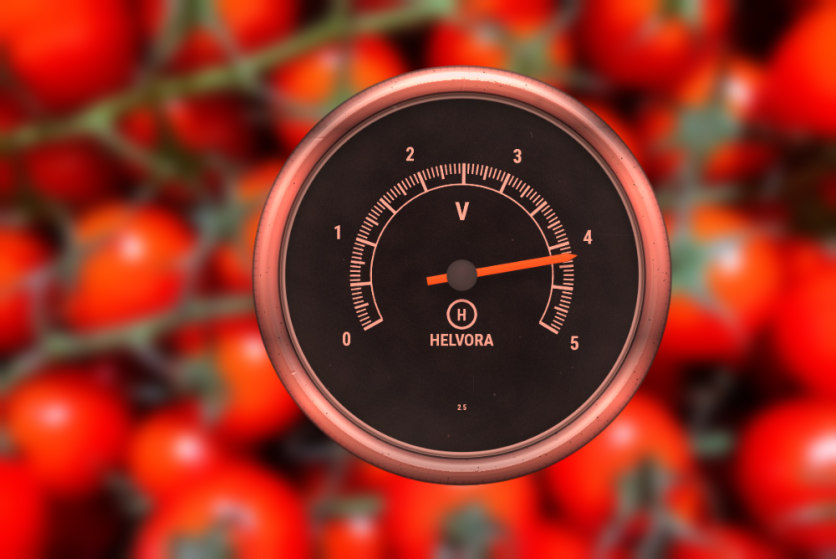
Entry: 4.15 V
